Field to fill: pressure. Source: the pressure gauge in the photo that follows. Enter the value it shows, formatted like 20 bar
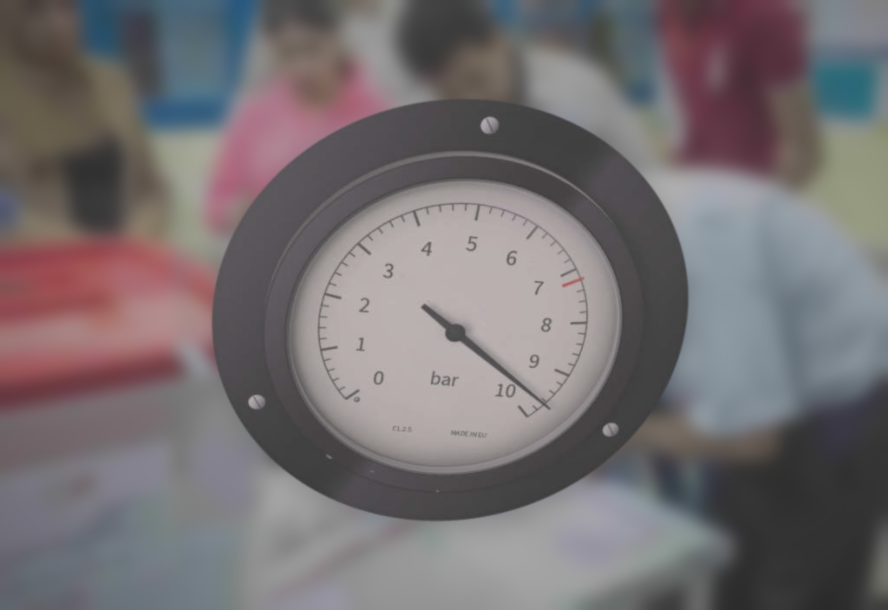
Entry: 9.6 bar
